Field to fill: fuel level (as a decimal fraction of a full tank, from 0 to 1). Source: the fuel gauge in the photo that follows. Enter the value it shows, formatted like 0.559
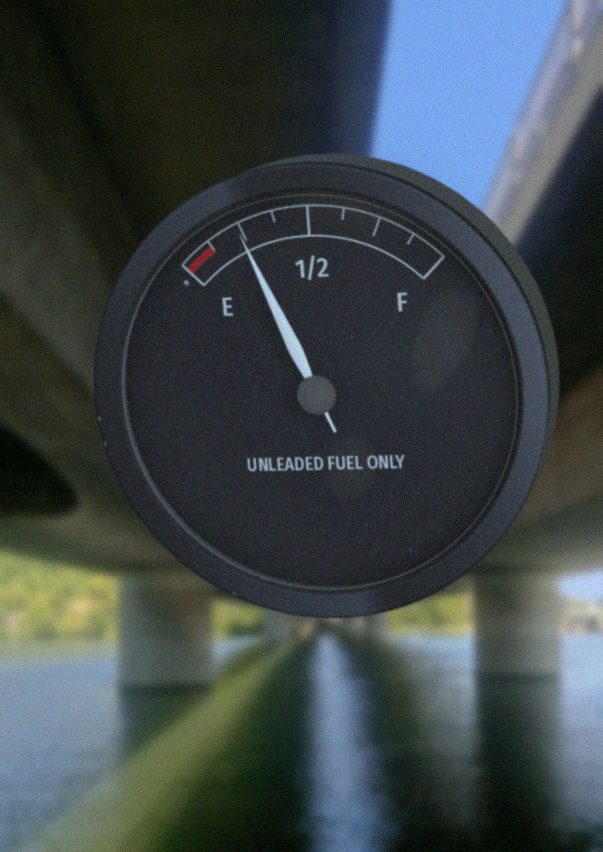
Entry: 0.25
